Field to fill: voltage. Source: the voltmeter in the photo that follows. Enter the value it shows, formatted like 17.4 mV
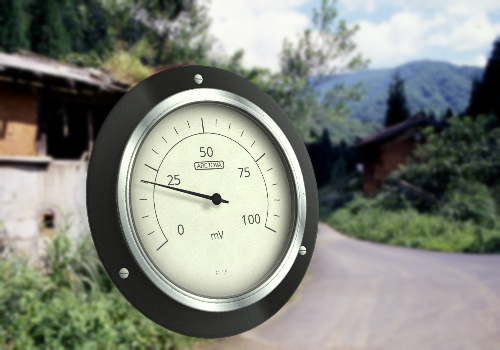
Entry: 20 mV
